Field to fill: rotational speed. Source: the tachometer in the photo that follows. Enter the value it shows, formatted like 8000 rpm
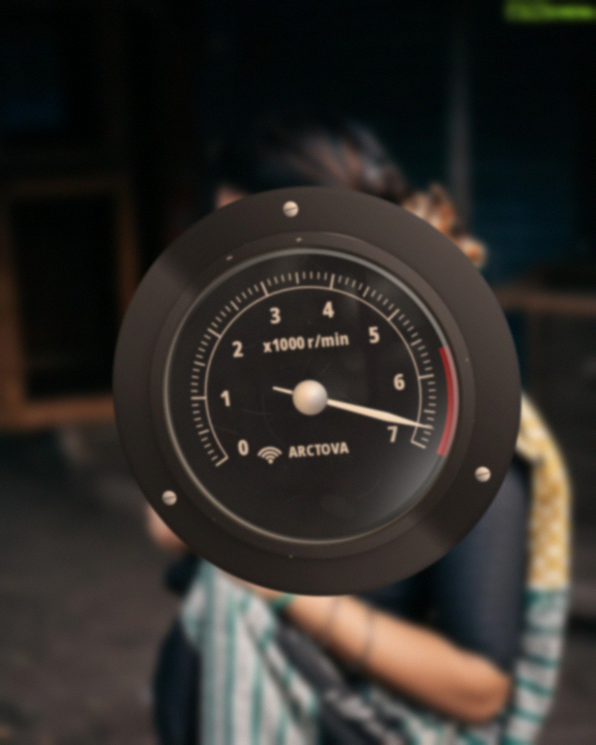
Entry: 6700 rpm
